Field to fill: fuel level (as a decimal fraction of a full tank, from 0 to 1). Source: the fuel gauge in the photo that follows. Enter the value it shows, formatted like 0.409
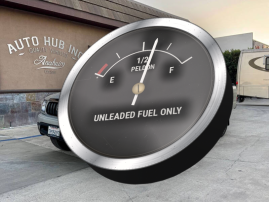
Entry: 0.625
